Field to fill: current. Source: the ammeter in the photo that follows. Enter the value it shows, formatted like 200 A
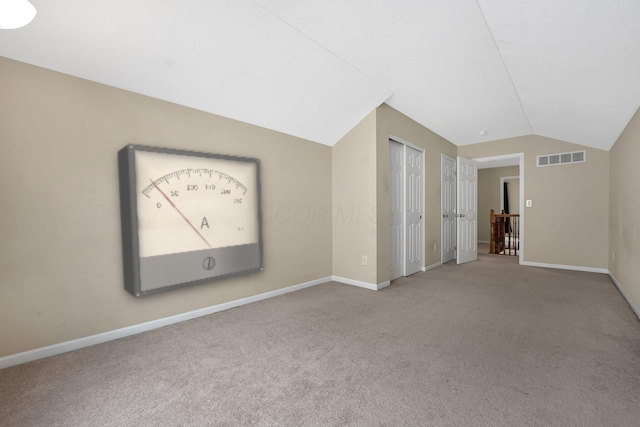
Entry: 25 A
